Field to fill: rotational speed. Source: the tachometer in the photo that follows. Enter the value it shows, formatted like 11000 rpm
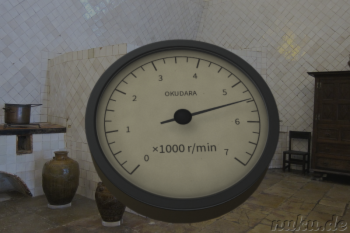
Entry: 5500 rpm
